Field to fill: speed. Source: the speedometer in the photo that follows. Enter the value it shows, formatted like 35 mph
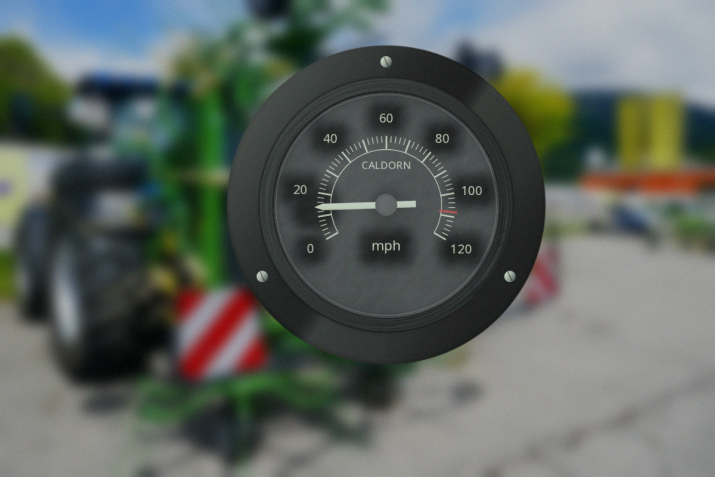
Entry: 14 mph
